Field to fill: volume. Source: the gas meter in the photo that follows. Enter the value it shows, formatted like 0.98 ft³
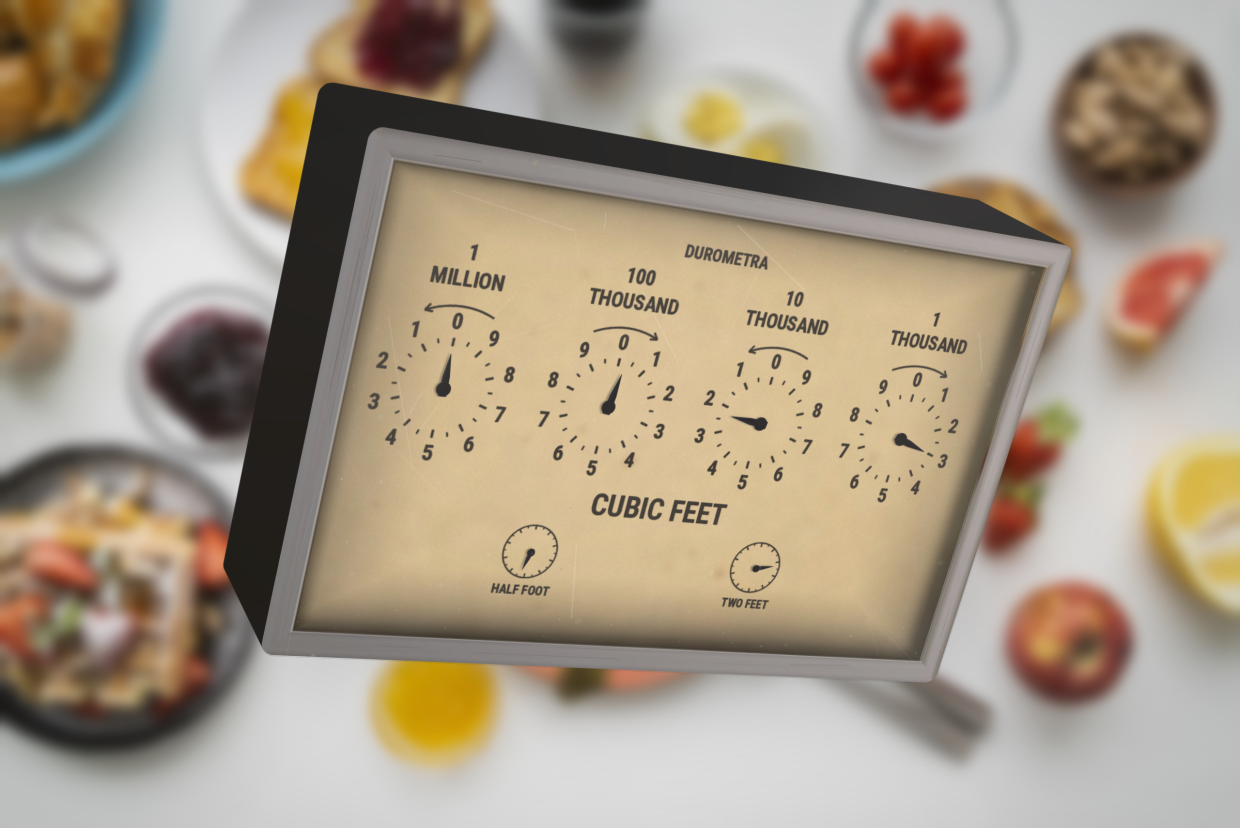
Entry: 2300 ft³
